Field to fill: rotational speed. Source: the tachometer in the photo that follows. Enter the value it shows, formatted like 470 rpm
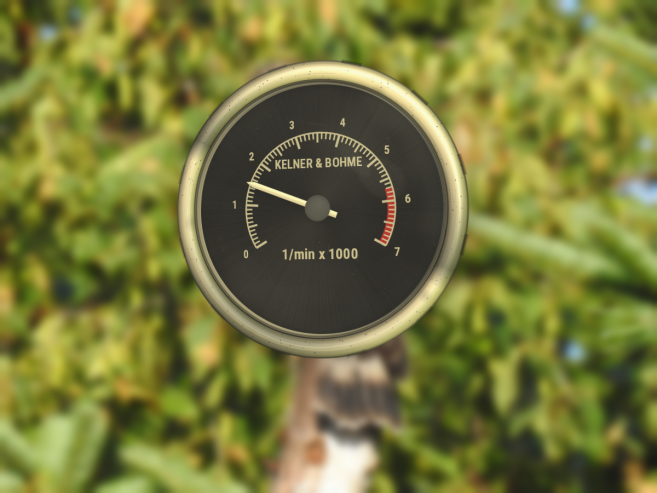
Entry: 1500 rpm
